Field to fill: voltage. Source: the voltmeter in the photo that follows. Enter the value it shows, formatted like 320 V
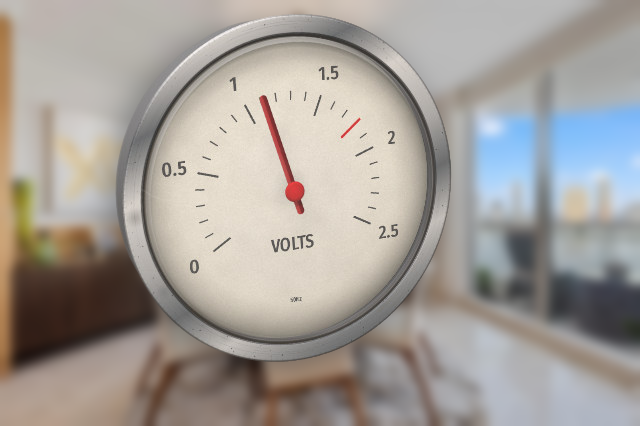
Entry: 1.1 V
